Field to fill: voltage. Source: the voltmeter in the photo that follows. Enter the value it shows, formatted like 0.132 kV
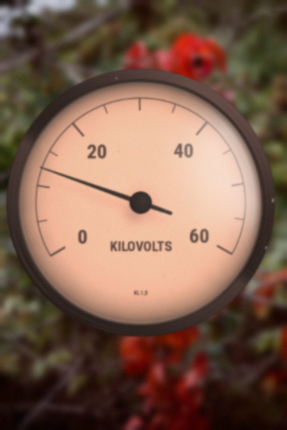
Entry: 12.5 kV
